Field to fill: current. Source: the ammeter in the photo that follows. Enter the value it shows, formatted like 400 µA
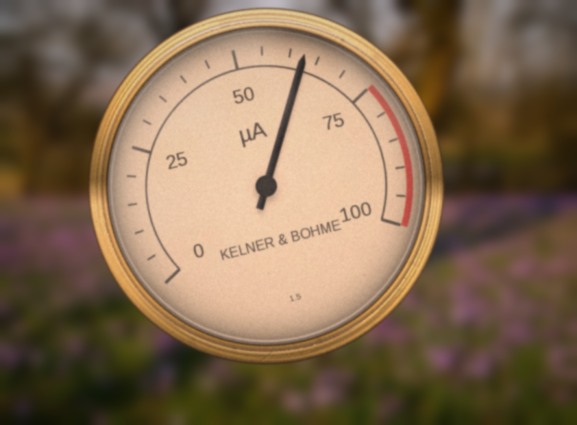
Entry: 62.5 µA
